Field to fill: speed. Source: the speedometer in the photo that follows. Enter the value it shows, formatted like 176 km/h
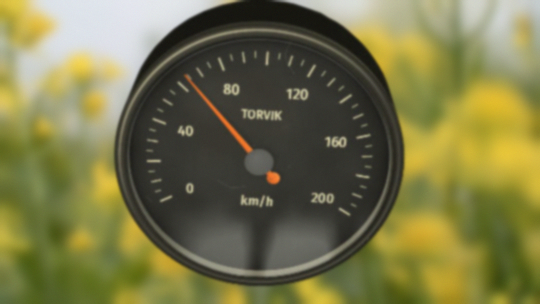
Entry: 65 km/h
